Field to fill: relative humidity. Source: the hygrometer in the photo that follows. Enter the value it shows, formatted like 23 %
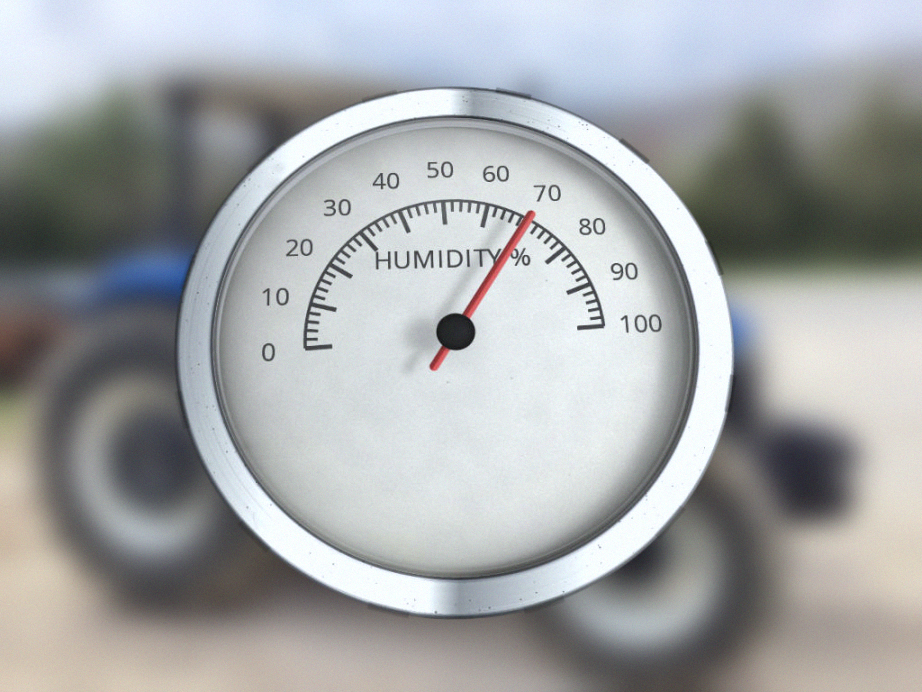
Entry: 70 %
